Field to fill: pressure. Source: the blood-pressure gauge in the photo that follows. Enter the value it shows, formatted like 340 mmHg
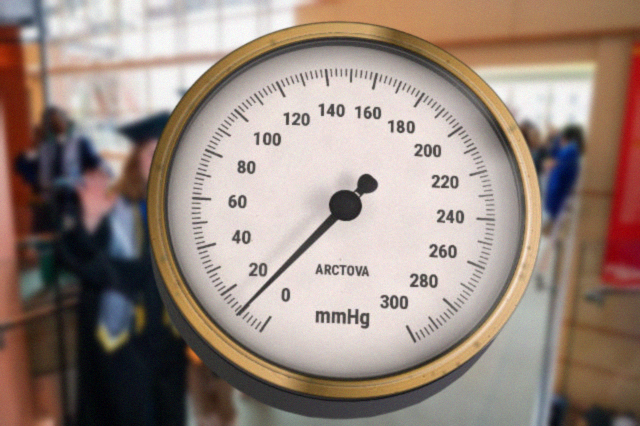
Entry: 10 mmHg
